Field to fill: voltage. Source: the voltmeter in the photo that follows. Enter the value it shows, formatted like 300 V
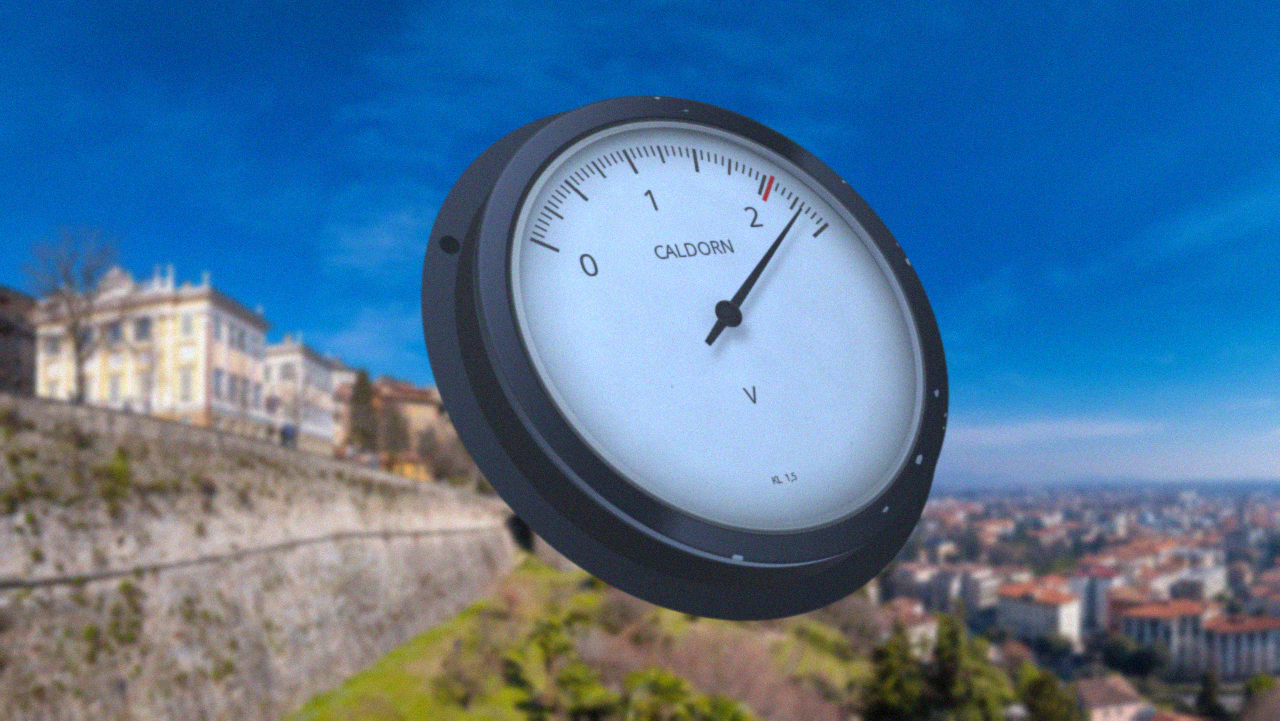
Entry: 2.3 V
